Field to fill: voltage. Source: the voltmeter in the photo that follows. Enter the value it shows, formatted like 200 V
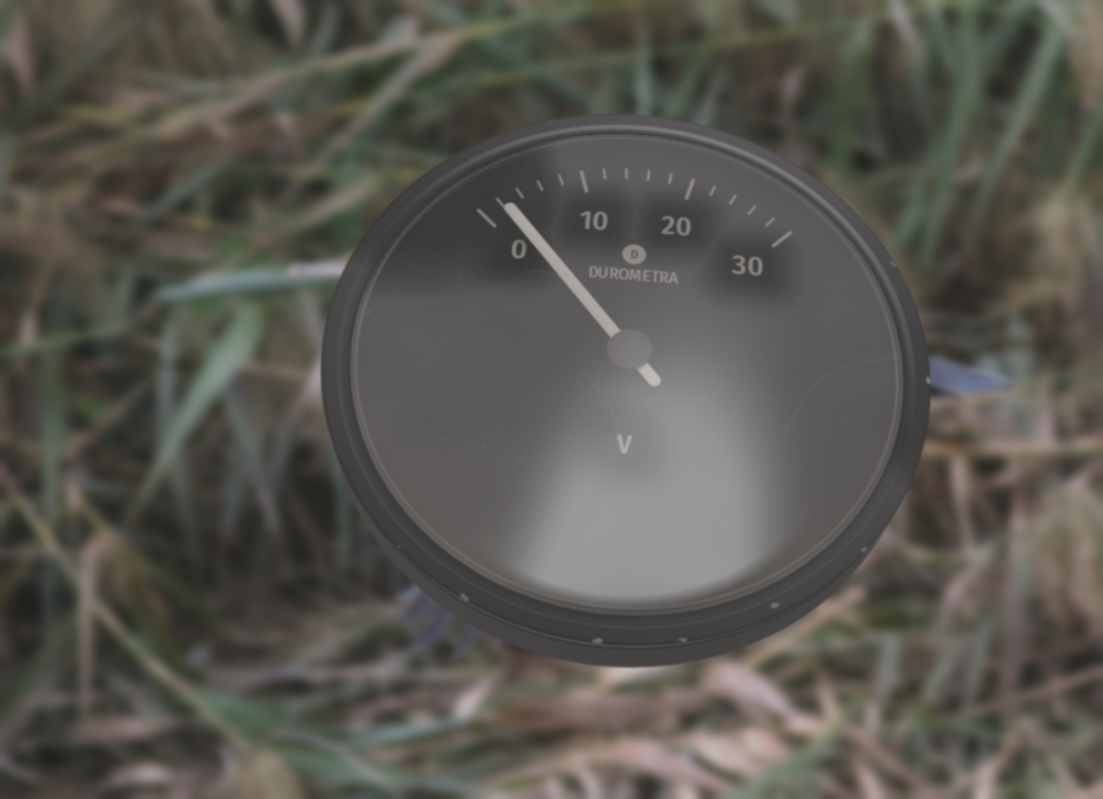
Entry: 2 V
